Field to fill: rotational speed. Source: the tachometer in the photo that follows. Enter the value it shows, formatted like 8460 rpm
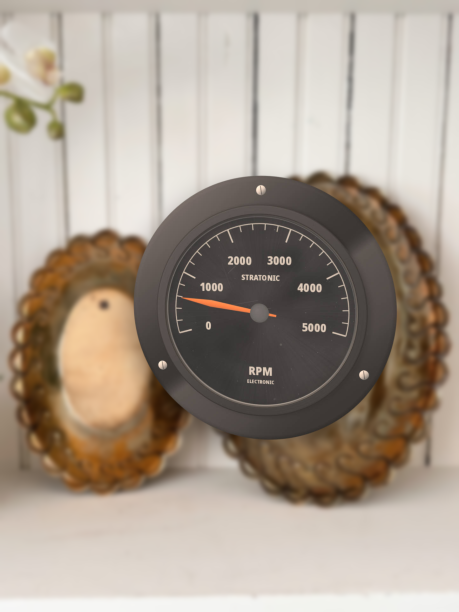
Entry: 600 rpm
